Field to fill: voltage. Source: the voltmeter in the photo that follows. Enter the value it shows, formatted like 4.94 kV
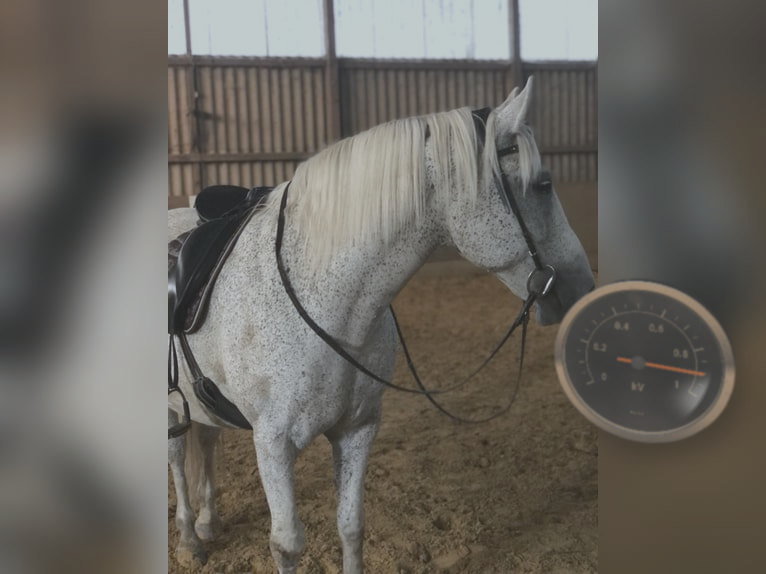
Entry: 0.9 kV
